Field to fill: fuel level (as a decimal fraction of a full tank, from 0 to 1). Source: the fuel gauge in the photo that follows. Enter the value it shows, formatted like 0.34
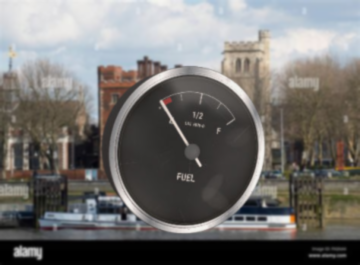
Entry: 0
